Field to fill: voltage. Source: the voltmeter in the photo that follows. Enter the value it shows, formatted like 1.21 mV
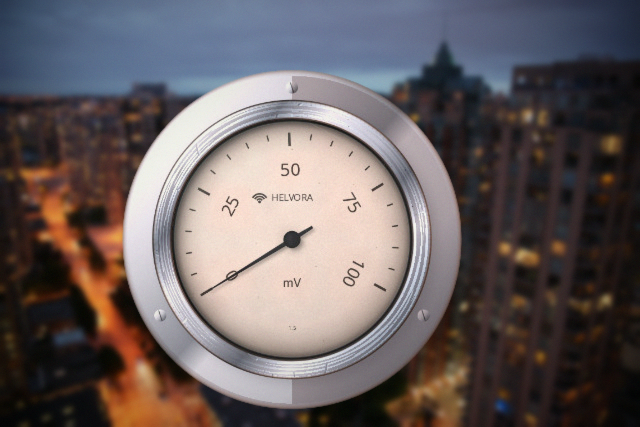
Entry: 0 mV
